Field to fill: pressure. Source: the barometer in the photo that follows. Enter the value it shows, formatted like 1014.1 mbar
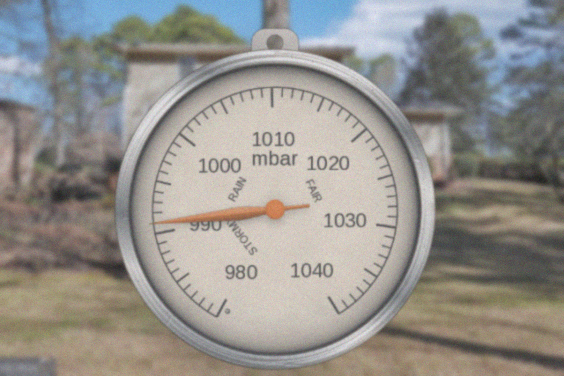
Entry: 991 mbar
